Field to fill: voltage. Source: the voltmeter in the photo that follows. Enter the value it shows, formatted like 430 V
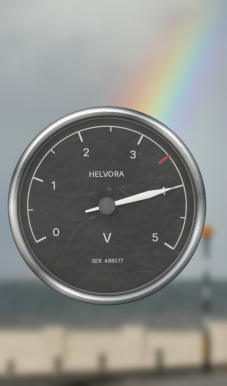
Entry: 4 V
